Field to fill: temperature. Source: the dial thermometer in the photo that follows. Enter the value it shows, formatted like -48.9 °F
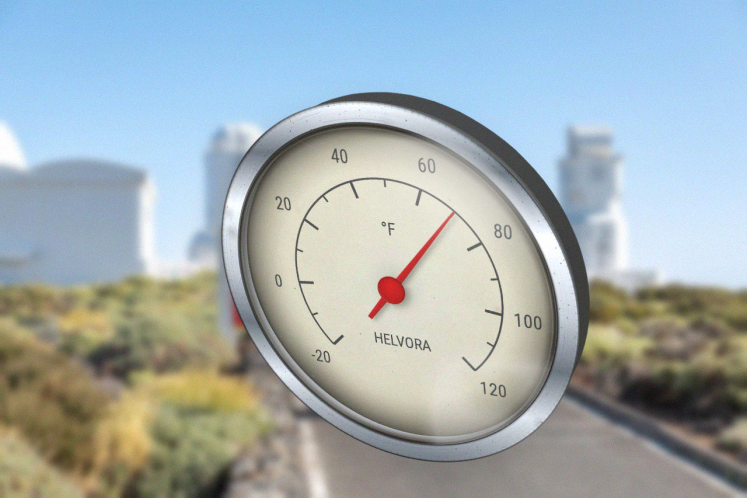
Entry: 70 °F
